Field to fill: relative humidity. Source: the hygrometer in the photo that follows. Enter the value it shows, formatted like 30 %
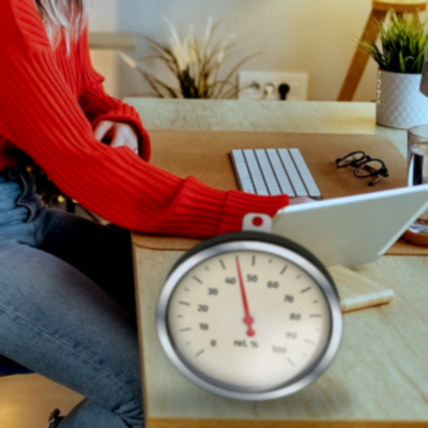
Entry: 45 %
